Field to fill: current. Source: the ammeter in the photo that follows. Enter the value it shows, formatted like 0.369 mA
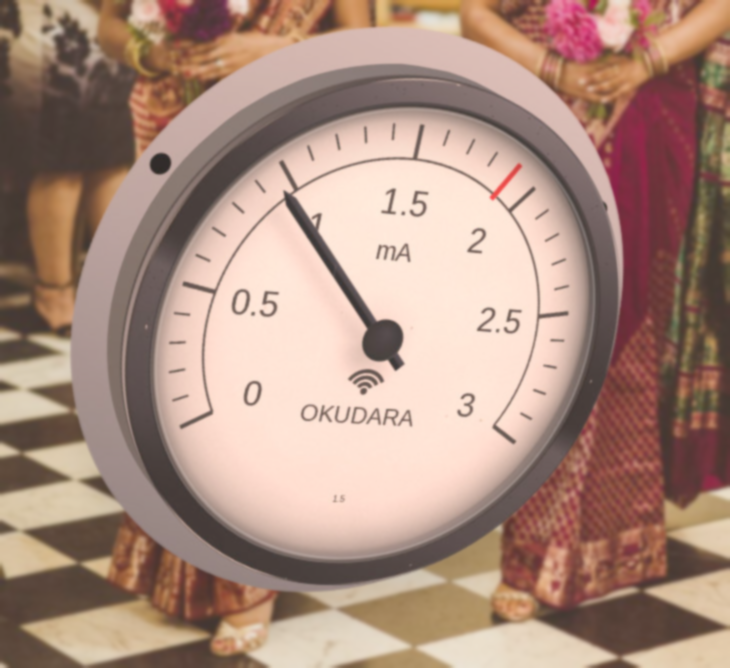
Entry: 0.95 mA
